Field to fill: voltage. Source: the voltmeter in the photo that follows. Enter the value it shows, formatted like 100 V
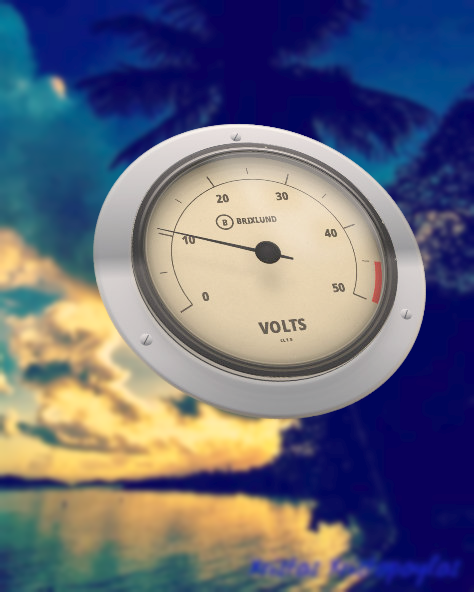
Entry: 10 V
